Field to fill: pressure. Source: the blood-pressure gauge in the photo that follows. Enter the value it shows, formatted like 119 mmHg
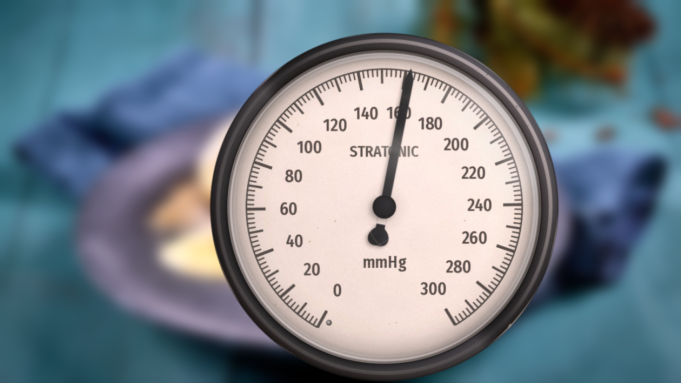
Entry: 162 mmHg
